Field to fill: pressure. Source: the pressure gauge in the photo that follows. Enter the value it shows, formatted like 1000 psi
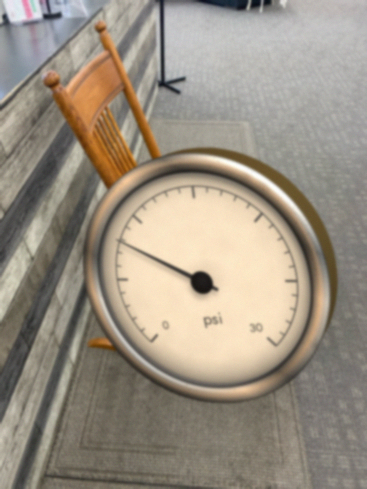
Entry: 8 psi
